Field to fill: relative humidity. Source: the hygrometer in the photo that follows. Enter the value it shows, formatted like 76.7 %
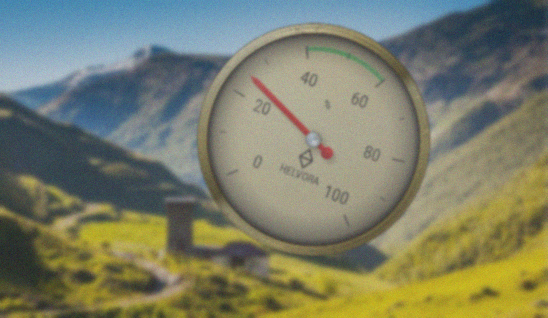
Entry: 25 %
